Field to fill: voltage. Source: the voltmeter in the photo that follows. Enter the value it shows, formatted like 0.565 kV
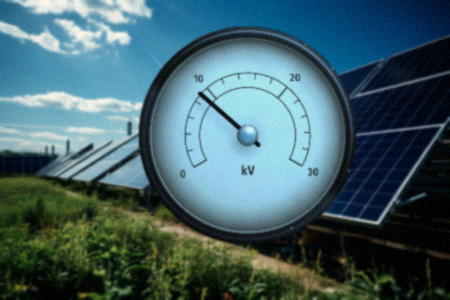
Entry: 9 kV
